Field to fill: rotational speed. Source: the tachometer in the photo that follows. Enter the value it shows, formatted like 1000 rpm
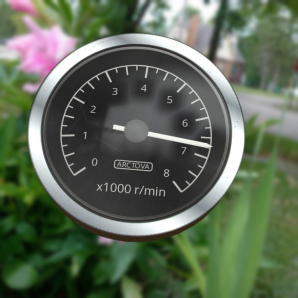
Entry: 6750 rpm
